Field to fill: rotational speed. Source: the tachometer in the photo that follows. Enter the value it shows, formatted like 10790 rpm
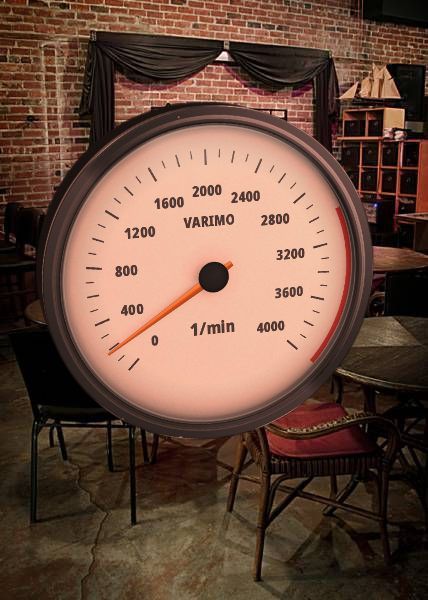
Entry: 200 rpm
